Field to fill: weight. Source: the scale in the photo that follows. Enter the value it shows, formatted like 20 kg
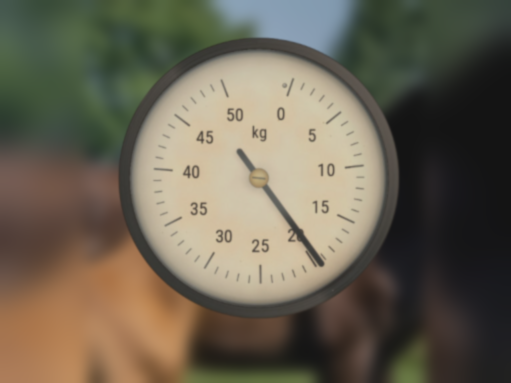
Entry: 19.5 kg
